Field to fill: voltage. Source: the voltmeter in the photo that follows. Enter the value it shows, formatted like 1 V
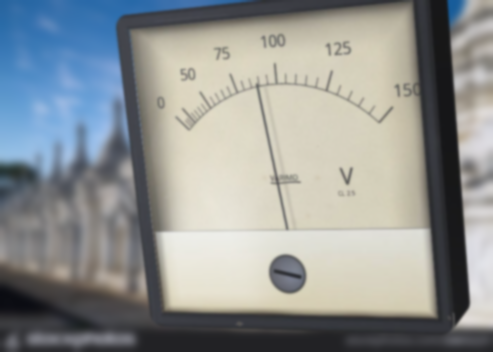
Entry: 90 V
